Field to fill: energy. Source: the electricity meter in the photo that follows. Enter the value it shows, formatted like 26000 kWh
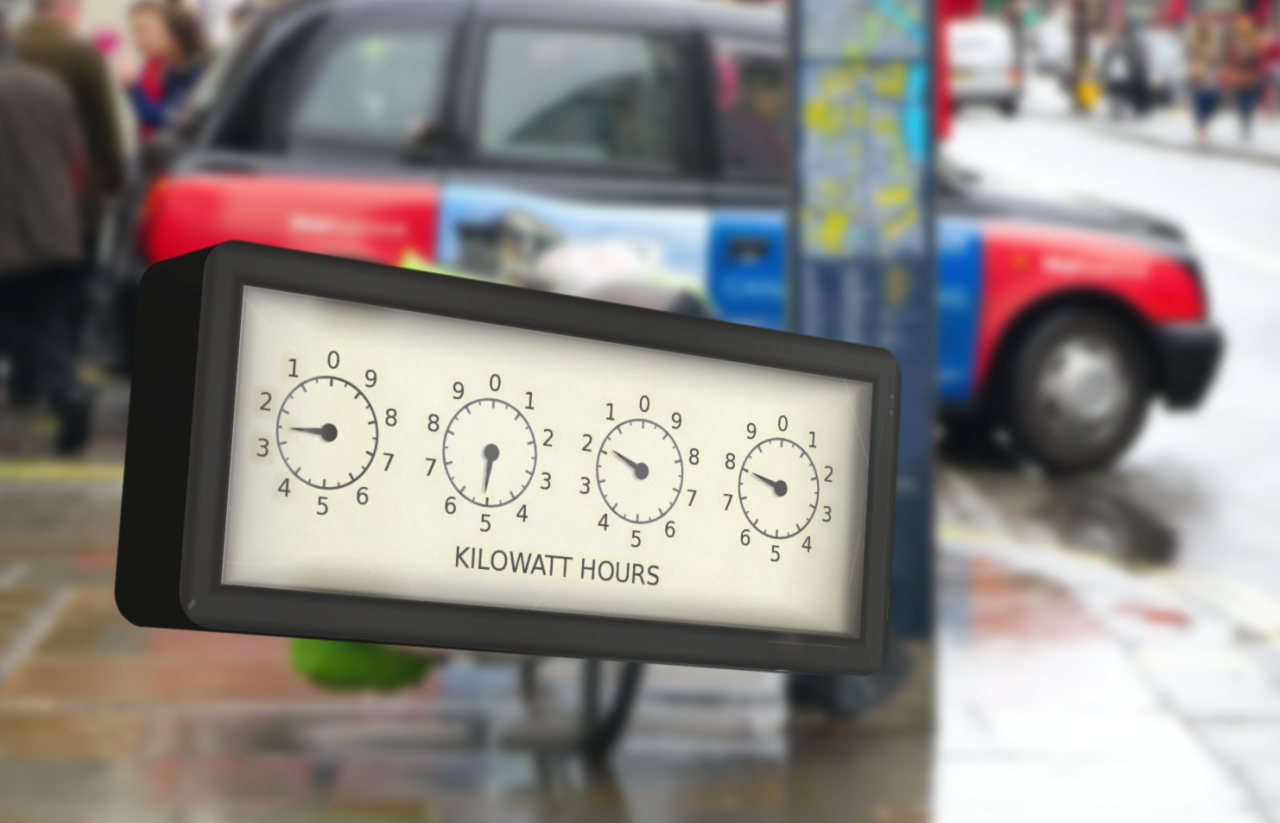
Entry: 2518 kWh
